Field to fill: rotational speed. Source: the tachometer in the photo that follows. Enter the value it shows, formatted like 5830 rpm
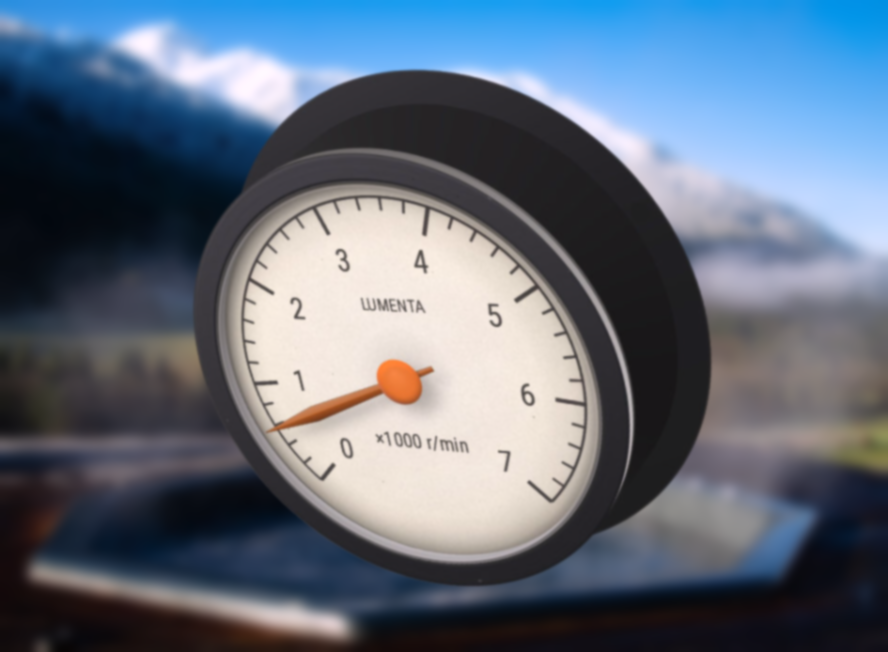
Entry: 600 rpm
